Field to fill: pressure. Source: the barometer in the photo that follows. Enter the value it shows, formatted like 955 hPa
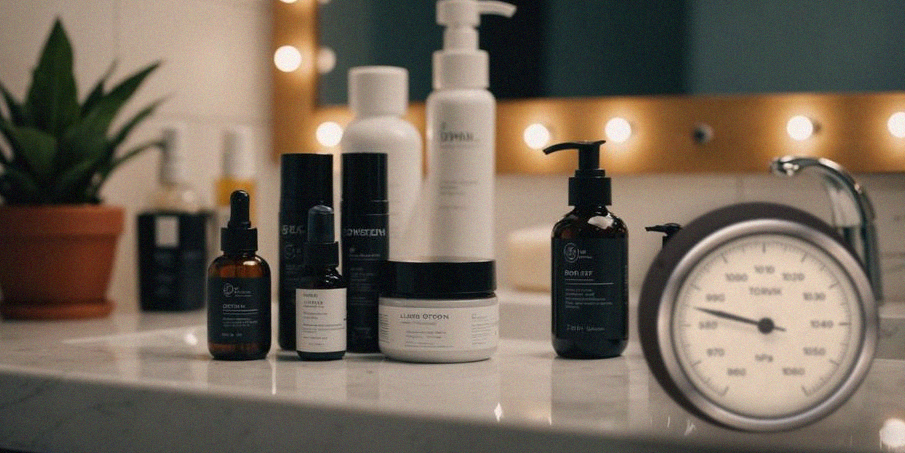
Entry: 985 hPa
